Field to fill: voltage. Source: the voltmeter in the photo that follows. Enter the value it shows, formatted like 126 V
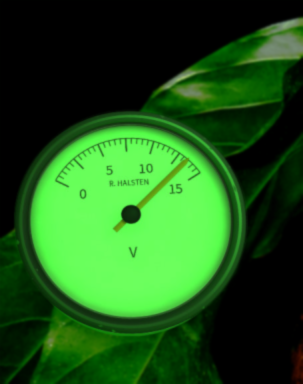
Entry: 13.5 V
